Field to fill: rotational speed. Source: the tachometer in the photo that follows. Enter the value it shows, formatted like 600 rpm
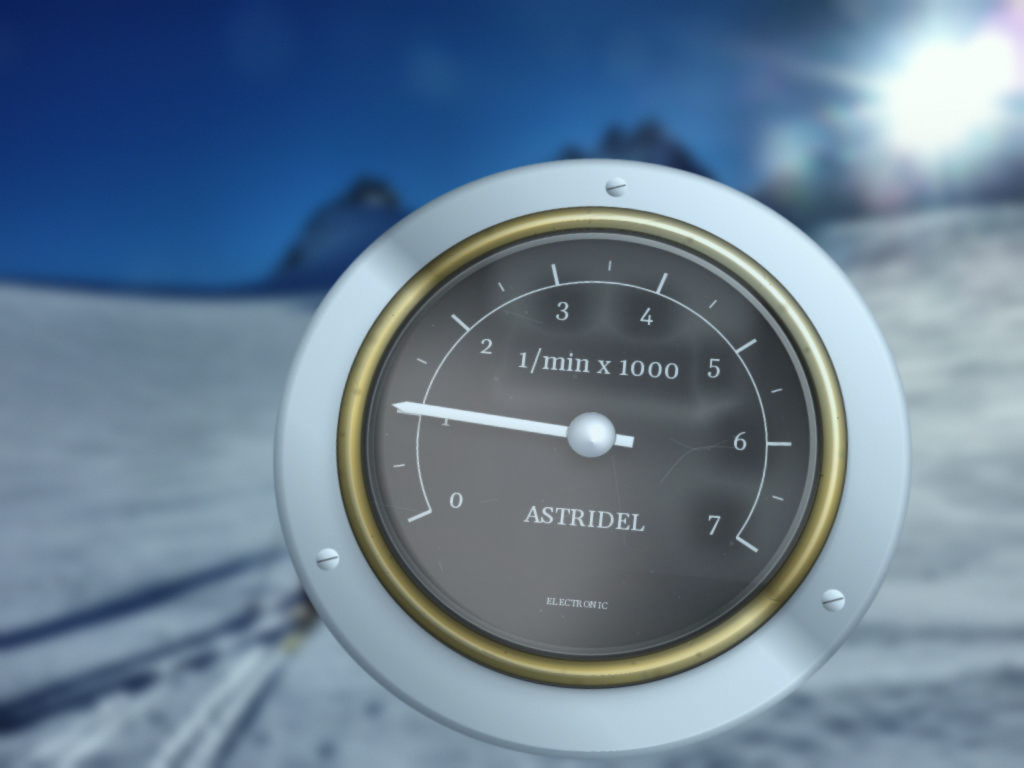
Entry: 1000 rpm
